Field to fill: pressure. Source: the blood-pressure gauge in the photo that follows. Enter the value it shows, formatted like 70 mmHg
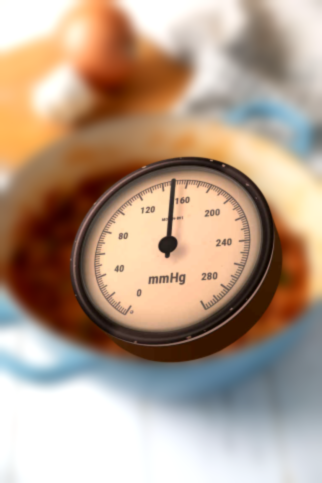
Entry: 150 mmHg
